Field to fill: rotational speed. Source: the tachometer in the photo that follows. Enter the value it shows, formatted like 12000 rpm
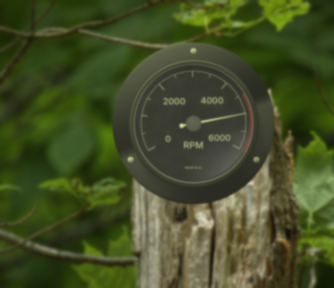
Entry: 5000 rpm
